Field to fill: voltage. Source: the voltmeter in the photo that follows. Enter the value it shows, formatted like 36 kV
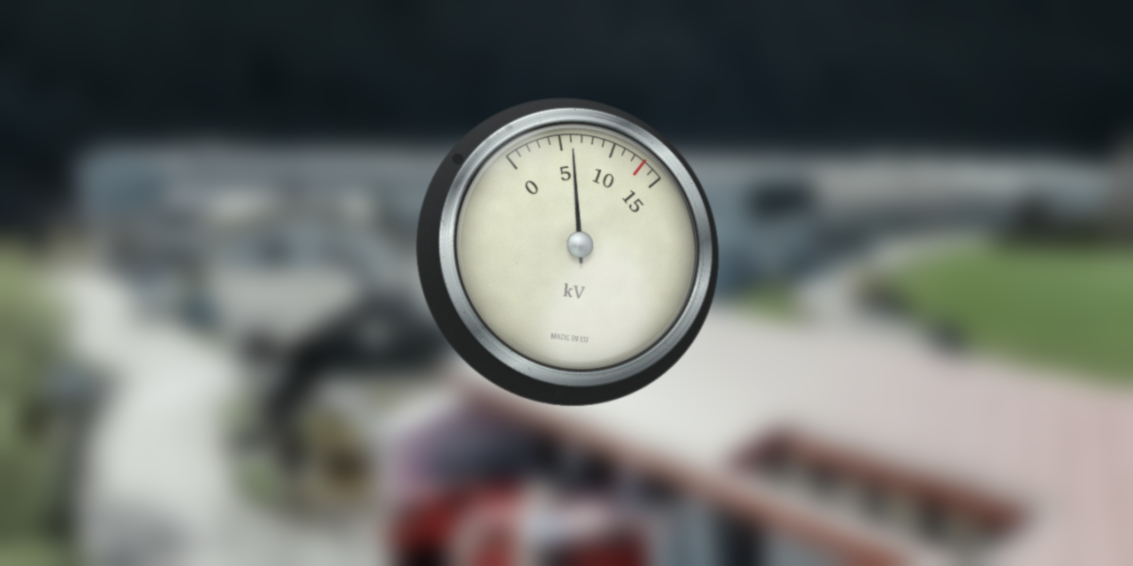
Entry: 6 kV
